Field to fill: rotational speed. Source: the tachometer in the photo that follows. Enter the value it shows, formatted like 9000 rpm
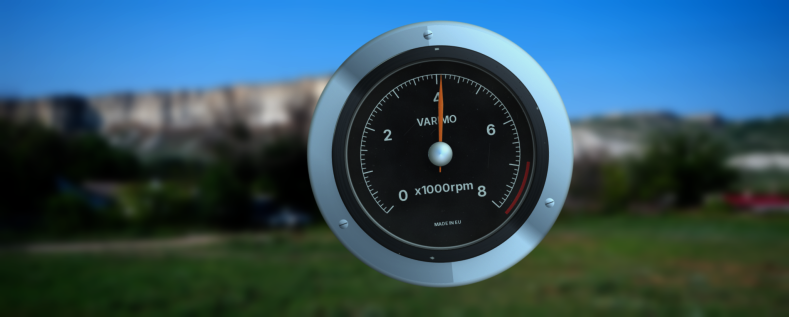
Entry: 4100 rpm
